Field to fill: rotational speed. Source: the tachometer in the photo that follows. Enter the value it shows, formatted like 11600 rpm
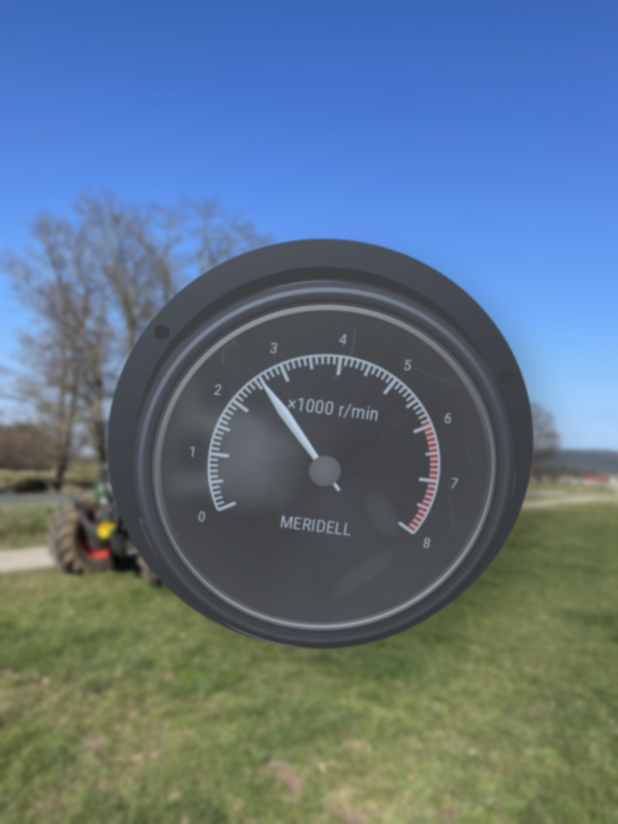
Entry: 2600 rpm
